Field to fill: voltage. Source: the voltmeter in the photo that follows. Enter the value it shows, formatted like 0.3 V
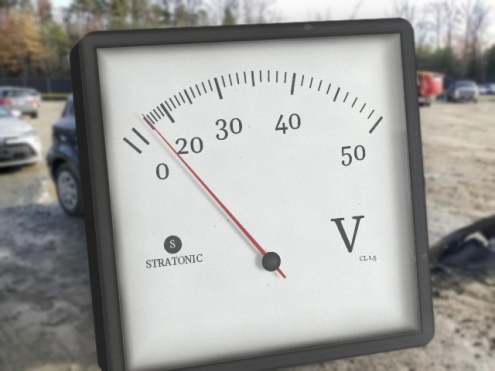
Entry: 15 V
